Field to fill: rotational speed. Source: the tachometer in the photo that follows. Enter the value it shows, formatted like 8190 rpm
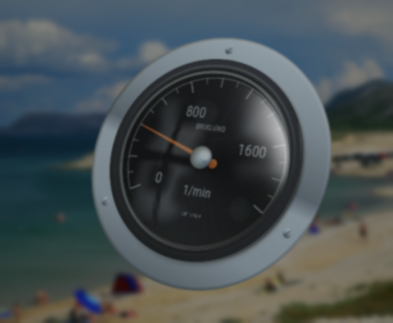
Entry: 400 rpm
